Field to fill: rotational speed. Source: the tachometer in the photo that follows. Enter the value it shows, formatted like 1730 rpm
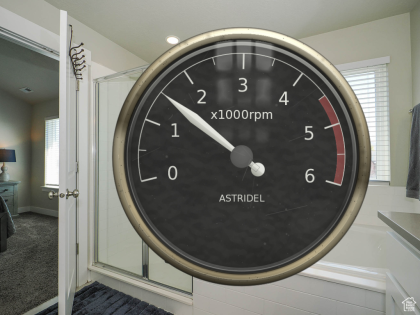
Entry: 1500 rpm
